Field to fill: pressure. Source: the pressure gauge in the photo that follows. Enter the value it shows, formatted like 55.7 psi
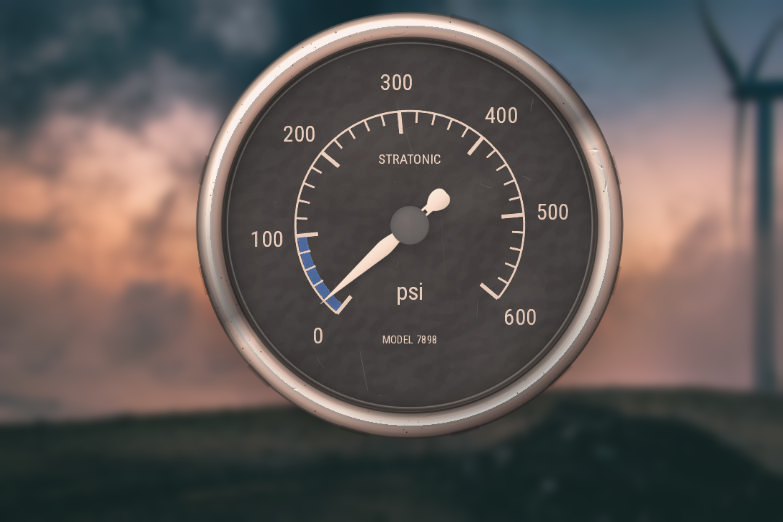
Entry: 20 psi
